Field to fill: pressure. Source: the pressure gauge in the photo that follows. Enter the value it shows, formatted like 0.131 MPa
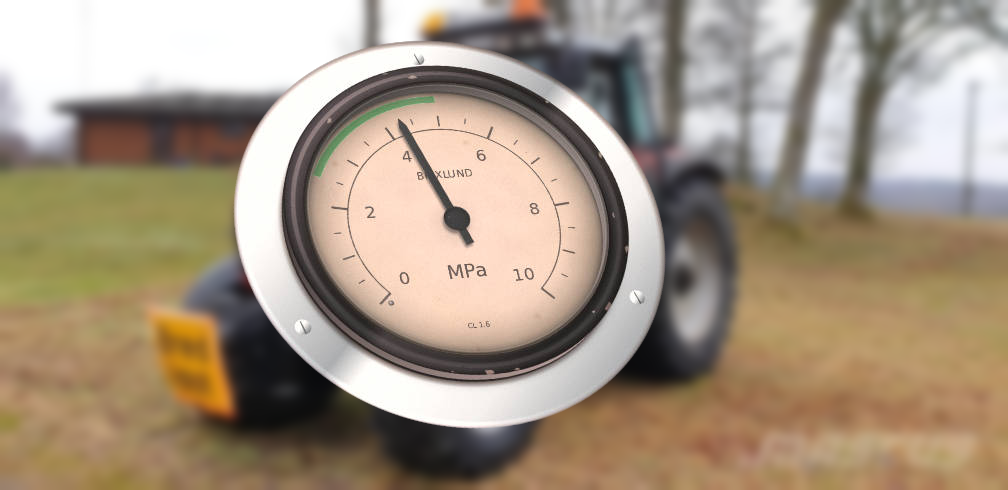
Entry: 4.25 MPa
